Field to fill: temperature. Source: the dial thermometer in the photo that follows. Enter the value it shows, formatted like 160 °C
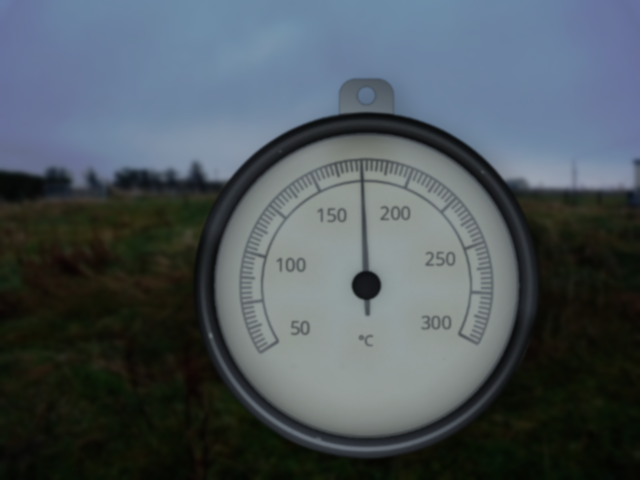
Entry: 175 °C
